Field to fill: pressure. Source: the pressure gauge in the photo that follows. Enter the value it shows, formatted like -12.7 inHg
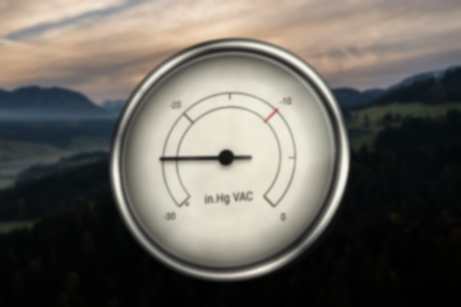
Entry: -25 inHg
